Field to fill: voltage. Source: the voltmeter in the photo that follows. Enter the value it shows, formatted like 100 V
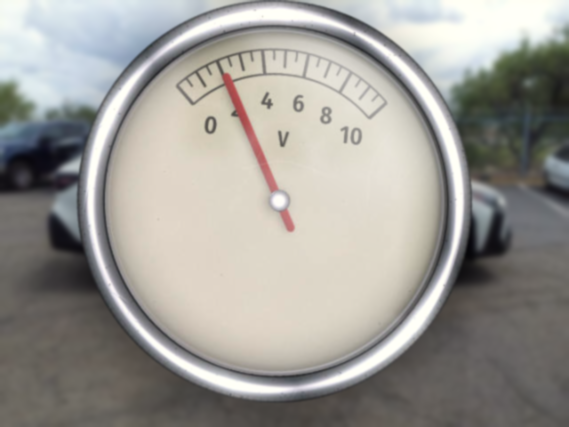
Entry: 2 V
